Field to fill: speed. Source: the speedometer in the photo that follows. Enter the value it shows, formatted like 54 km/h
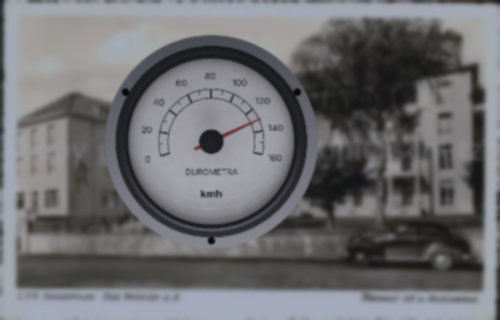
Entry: 130 km/h
